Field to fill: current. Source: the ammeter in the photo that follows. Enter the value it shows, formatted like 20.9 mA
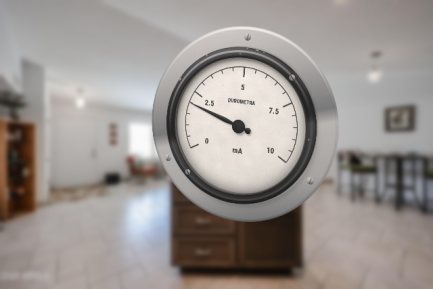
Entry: 2 mA
